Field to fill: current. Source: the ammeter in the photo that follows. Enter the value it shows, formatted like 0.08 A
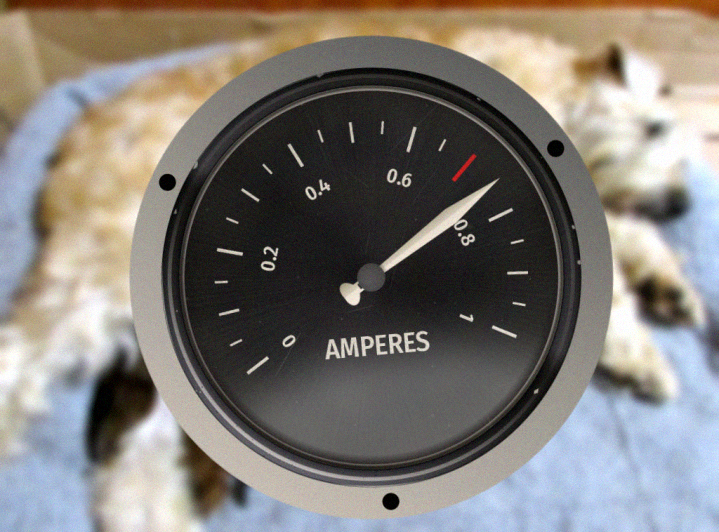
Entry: 0.75 A
